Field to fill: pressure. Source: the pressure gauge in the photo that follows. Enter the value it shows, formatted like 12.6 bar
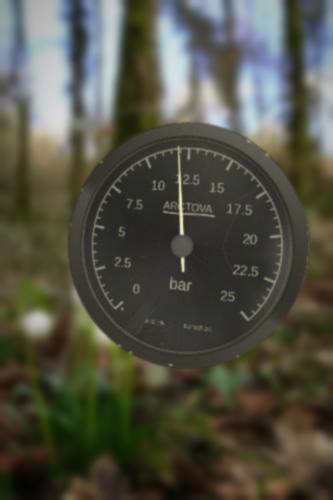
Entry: 12 bar
